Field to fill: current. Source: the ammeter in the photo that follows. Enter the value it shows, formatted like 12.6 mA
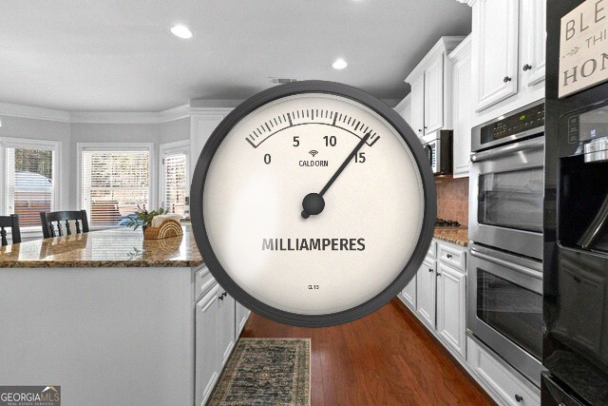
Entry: 14 mA
